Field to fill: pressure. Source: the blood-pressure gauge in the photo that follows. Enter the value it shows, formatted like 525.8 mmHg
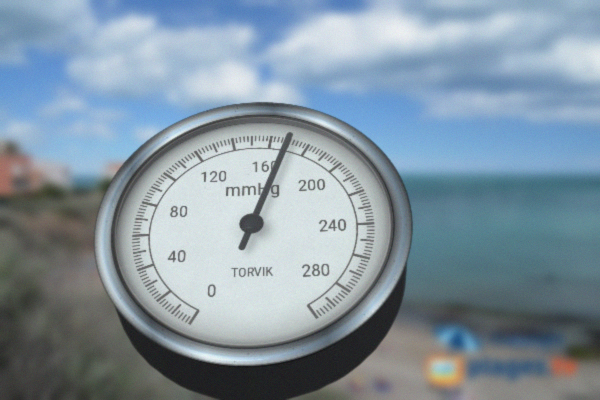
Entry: 170 mmHg
